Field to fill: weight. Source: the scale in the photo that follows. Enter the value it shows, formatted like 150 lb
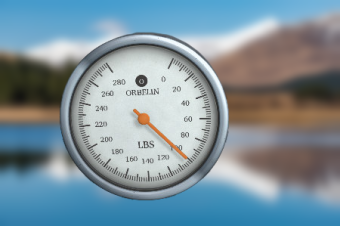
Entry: 100 lb
